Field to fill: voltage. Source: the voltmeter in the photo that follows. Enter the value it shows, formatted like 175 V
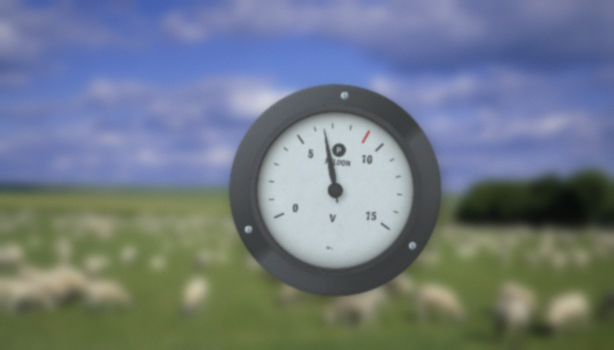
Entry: 6.5 V
